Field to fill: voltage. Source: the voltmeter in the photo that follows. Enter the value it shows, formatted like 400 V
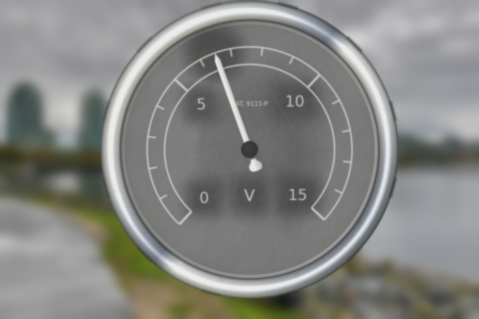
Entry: 6.5 V
